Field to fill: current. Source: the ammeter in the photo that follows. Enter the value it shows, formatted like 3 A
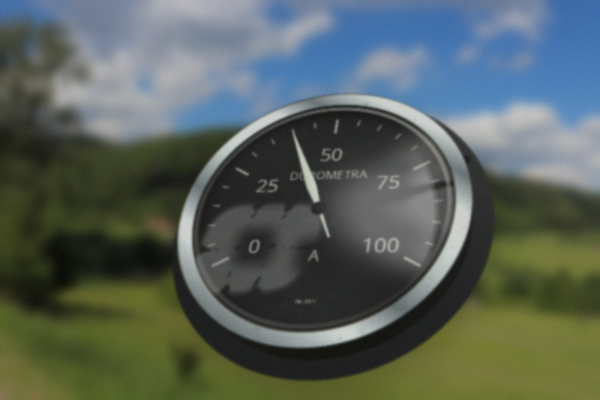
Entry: 40 A
